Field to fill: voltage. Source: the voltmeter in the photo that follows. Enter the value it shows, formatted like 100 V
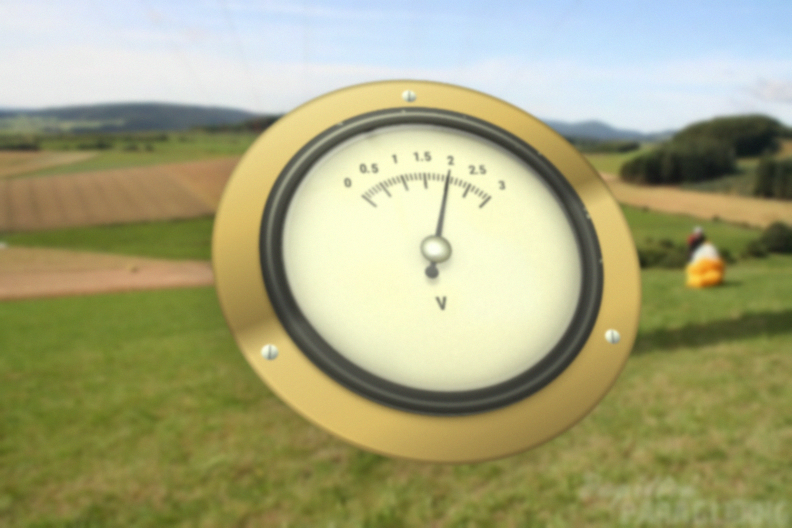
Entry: 2 V
